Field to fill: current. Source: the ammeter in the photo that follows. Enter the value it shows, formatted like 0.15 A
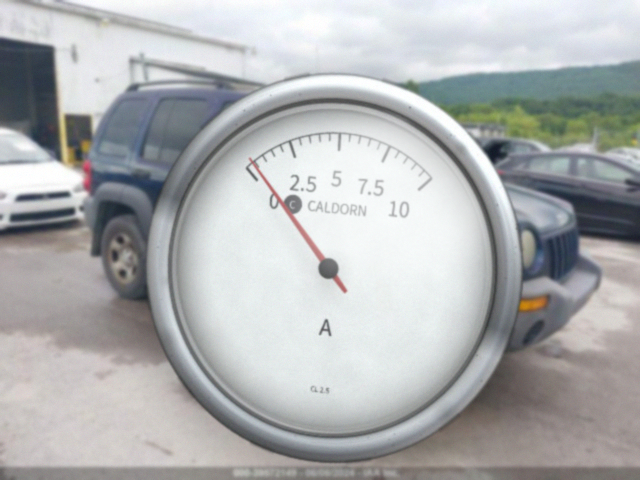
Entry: 0.5 A
